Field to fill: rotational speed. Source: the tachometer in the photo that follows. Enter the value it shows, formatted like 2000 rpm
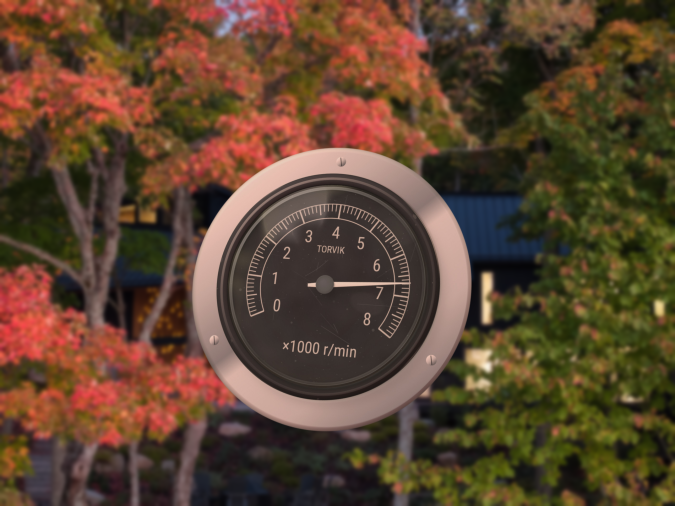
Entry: 6700 rpm
